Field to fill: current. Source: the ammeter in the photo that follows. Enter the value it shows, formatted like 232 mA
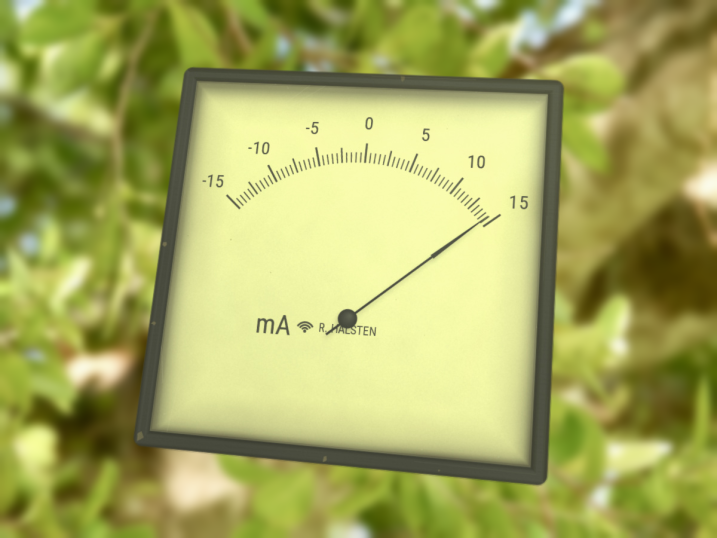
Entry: 14.5 mA
